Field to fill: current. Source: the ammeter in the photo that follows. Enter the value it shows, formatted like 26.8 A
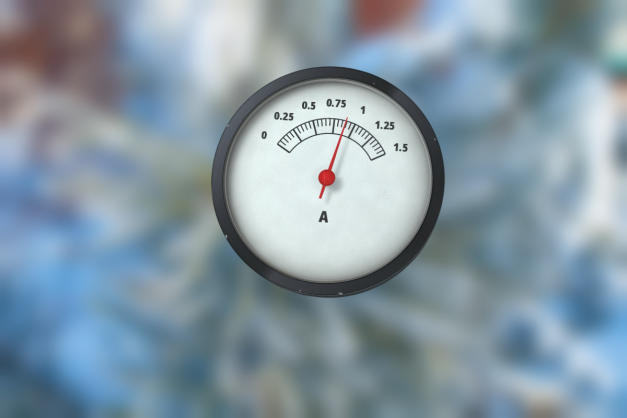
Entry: 0.9 A
